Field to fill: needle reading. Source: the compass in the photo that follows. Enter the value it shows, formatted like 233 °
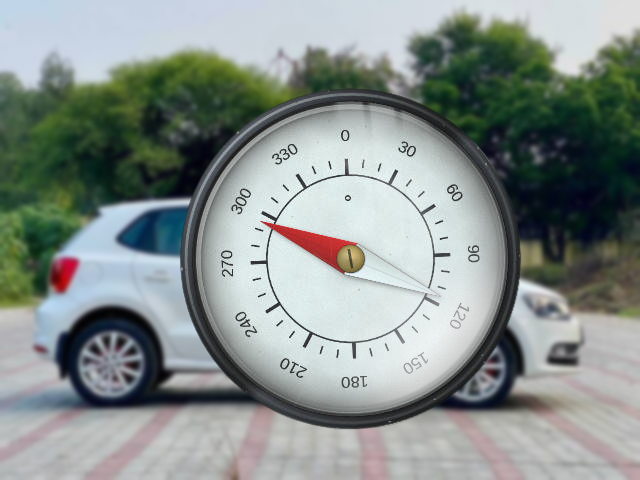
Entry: 295 °
